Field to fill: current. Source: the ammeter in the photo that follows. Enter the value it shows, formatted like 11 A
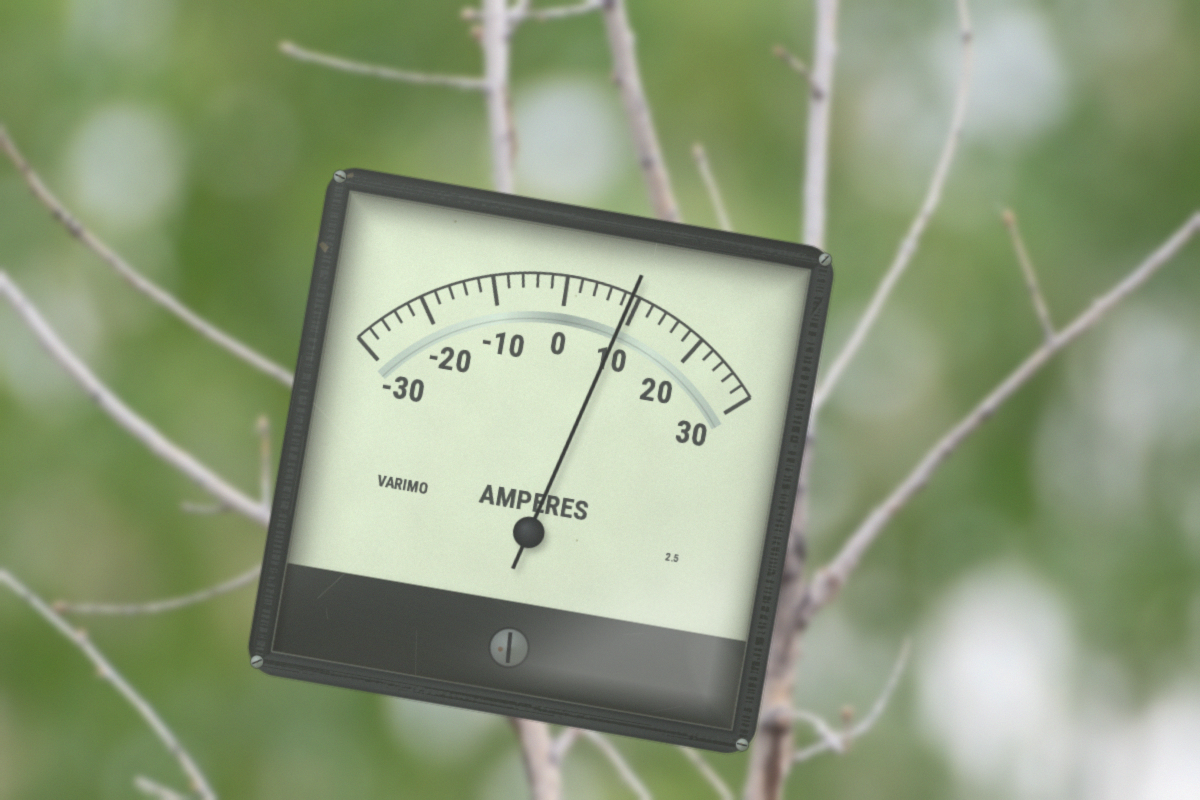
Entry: 9 A
